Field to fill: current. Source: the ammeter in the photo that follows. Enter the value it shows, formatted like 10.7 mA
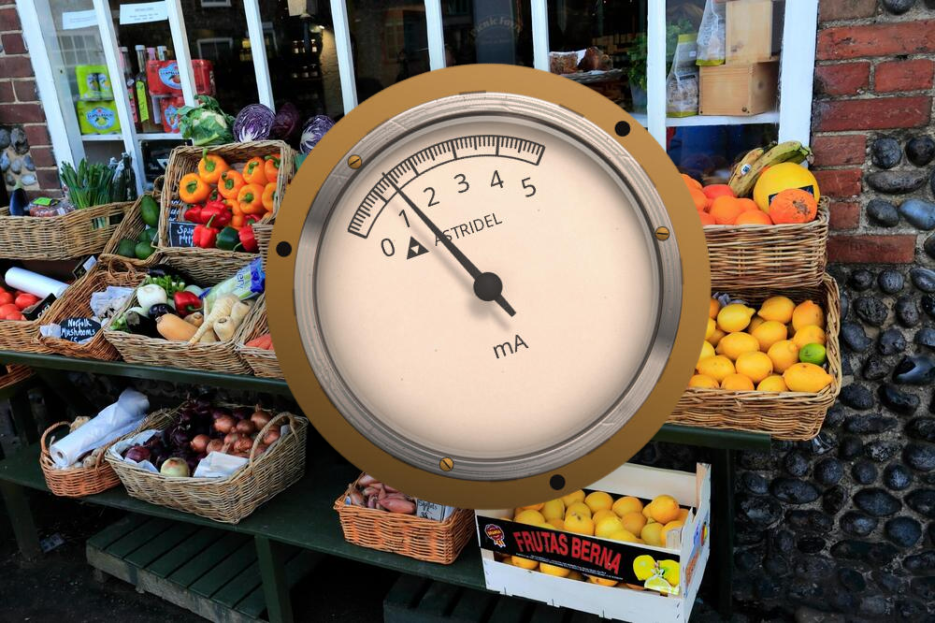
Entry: 1.4 mA
